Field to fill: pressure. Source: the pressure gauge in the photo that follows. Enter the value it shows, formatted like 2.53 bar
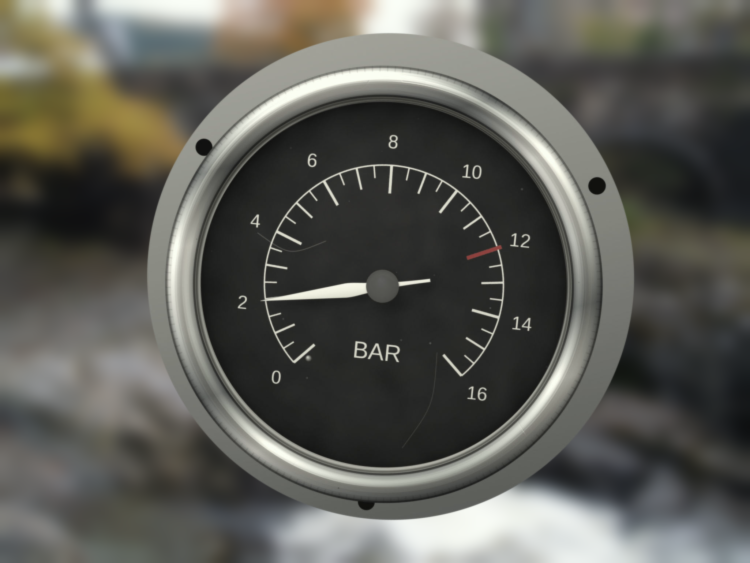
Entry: 2 bar
